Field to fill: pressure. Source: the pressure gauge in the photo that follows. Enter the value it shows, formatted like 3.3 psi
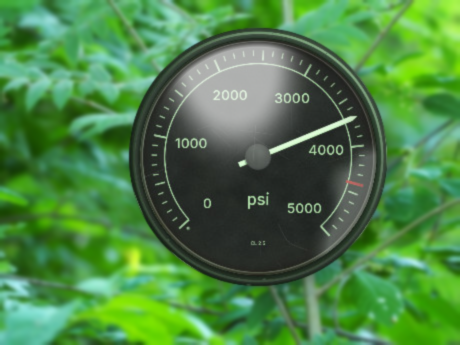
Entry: 3700 psi
